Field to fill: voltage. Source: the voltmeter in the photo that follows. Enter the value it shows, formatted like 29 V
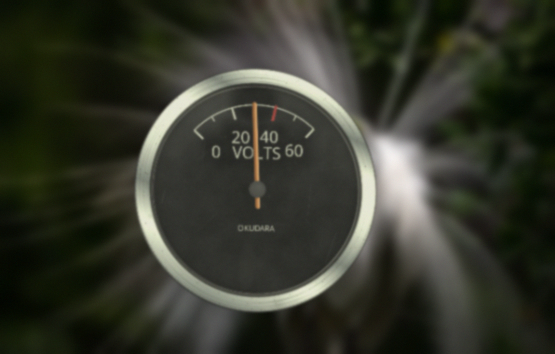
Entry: 30 V
